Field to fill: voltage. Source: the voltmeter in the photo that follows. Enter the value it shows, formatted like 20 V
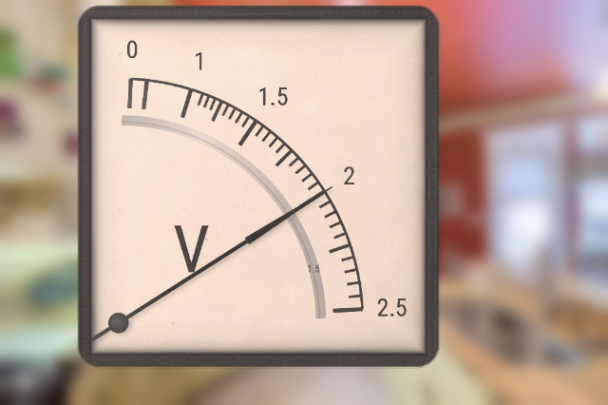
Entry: 2 V
